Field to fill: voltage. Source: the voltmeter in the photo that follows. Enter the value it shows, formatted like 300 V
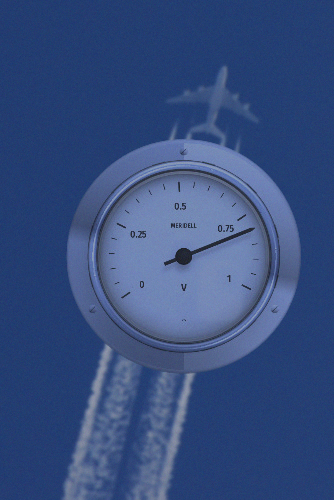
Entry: 0.8 V
